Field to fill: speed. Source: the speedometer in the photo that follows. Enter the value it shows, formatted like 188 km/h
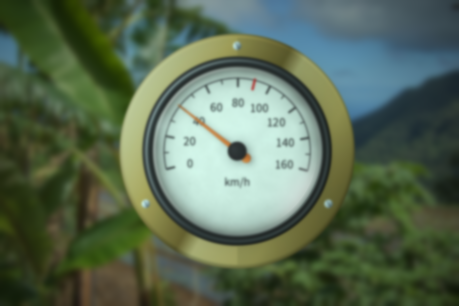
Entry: 40 km/h
